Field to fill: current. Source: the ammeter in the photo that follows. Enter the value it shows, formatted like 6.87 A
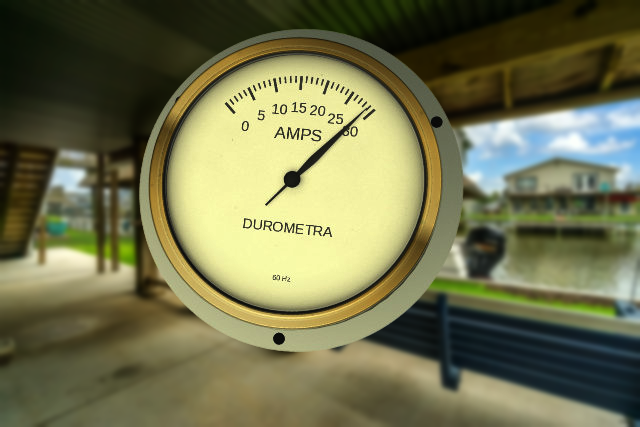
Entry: 29 A
